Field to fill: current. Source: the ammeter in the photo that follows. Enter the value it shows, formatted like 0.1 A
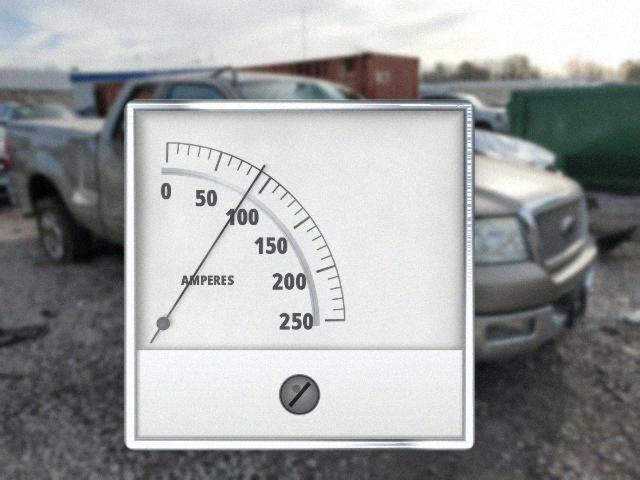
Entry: 90 A
